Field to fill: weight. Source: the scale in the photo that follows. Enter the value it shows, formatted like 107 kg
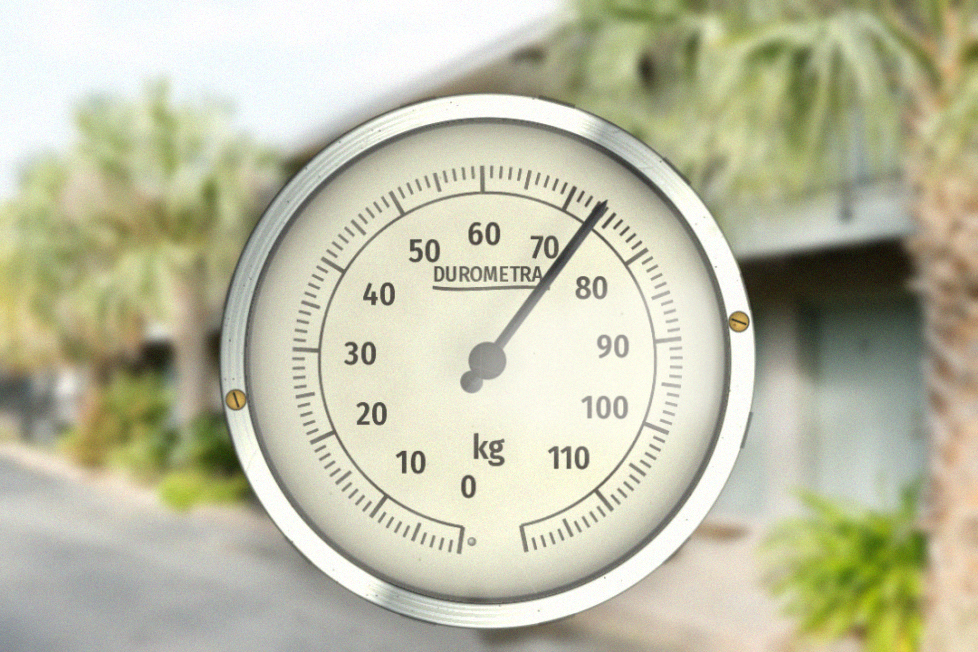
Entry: 73.5 kg
